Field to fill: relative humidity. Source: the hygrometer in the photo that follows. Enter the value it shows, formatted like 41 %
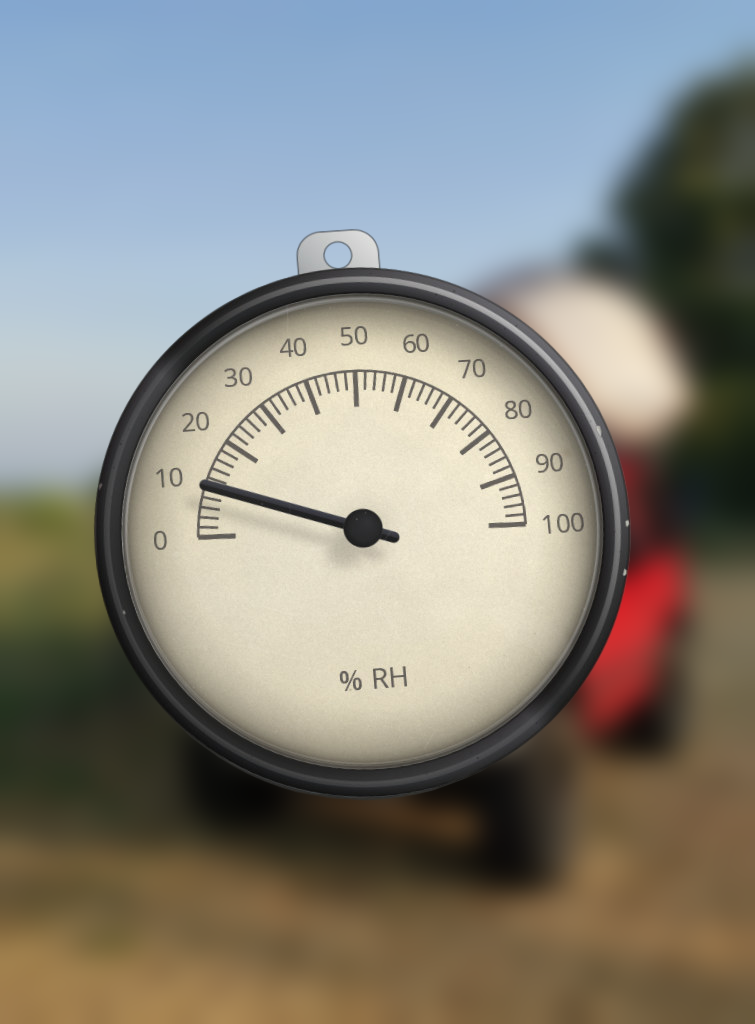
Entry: 10 %
